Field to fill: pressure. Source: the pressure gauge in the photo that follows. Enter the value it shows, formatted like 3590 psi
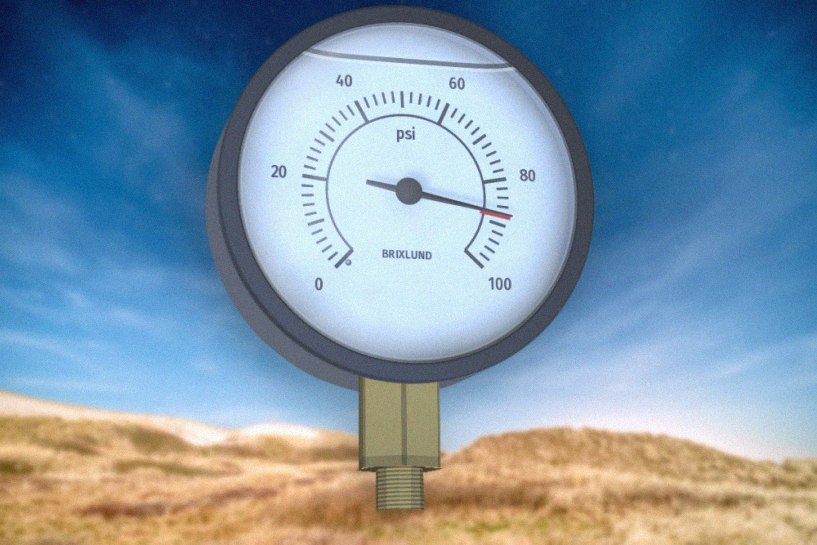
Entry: 88 psi
